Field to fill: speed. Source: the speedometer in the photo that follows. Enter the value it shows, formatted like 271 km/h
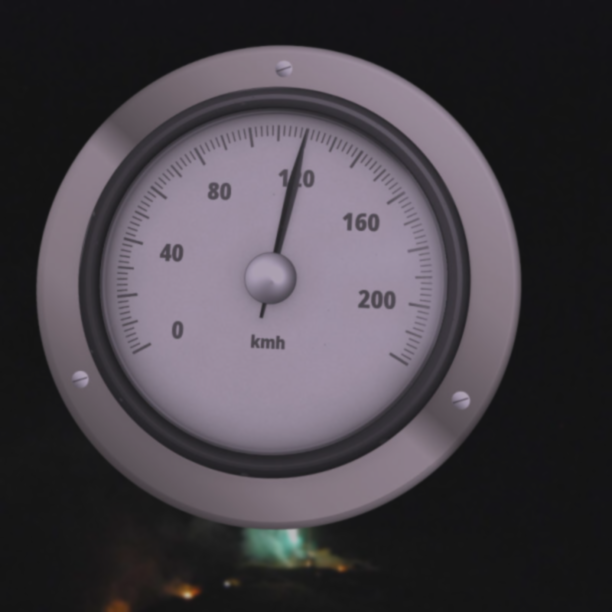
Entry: 120 km/h
